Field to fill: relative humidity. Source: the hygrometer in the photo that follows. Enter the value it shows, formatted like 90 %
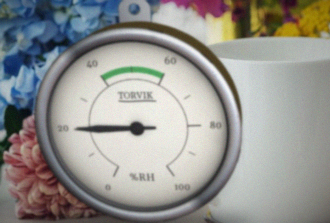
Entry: 20 %
